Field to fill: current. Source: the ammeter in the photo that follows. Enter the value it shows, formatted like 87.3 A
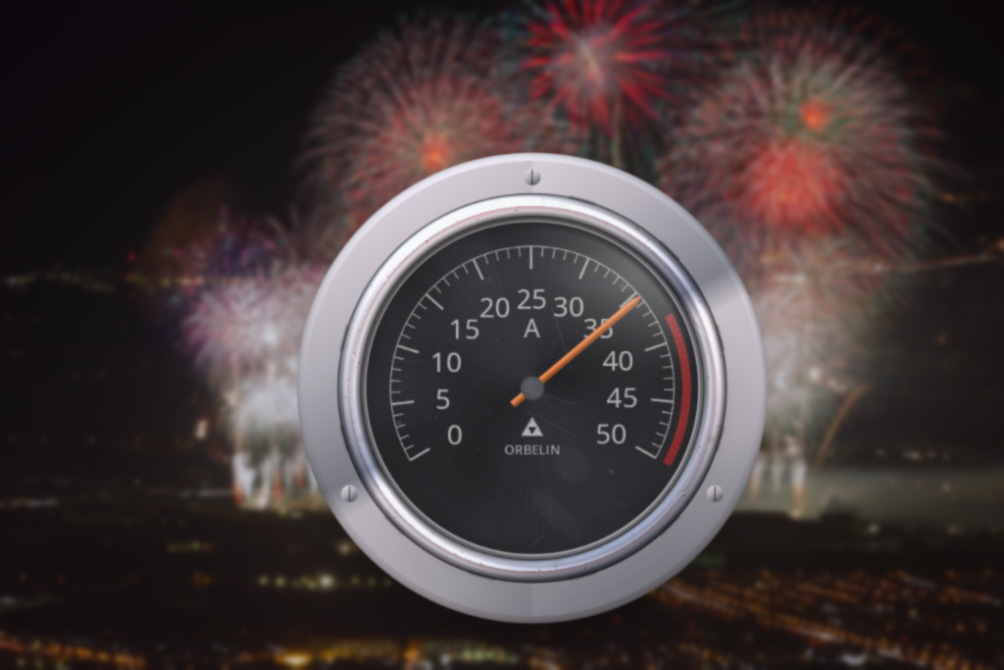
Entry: 35.5 A
